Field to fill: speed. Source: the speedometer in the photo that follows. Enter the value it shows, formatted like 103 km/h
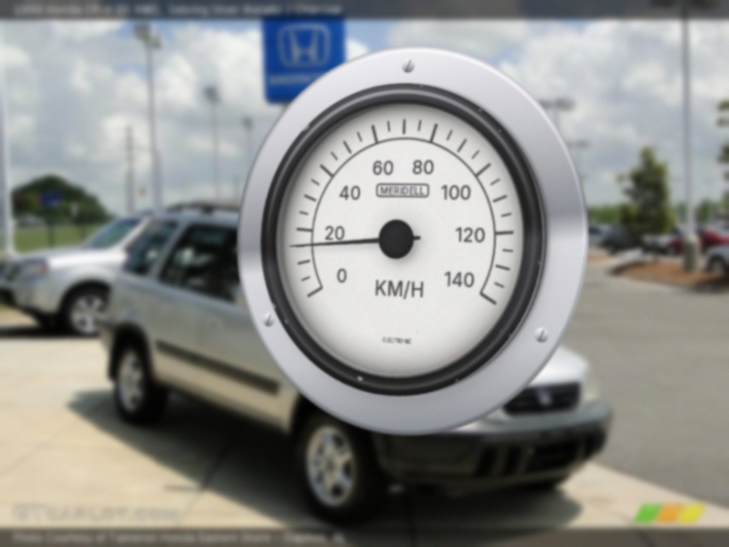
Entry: 15 km/h
